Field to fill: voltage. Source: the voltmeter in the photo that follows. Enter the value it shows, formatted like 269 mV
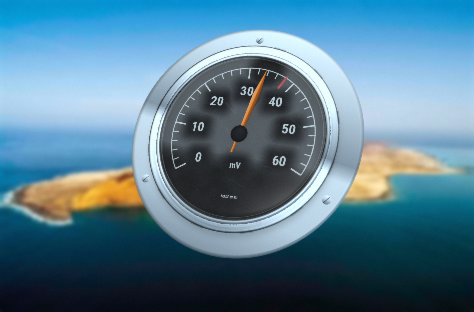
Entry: 34 mV
